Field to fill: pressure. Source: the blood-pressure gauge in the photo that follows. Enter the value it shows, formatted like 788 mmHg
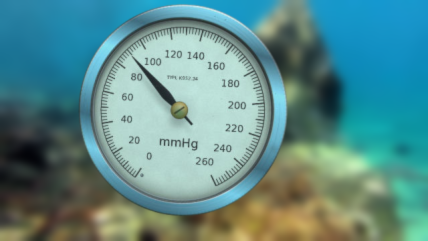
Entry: 90 mmHg
